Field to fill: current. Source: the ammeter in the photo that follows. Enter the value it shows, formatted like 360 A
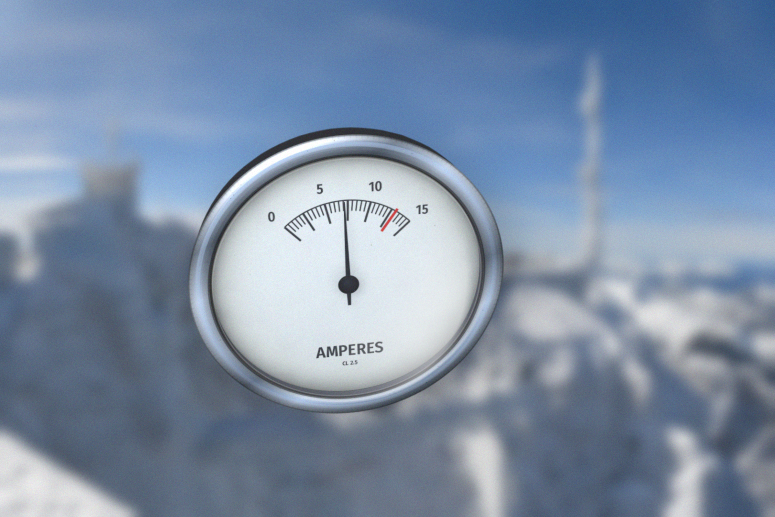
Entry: 7 A
